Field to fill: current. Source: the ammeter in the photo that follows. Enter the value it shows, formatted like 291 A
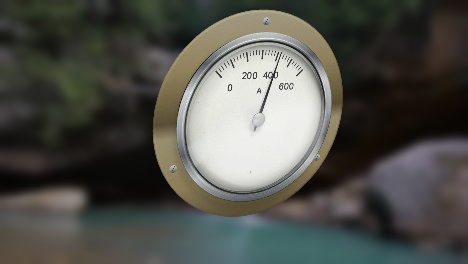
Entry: 400 A
